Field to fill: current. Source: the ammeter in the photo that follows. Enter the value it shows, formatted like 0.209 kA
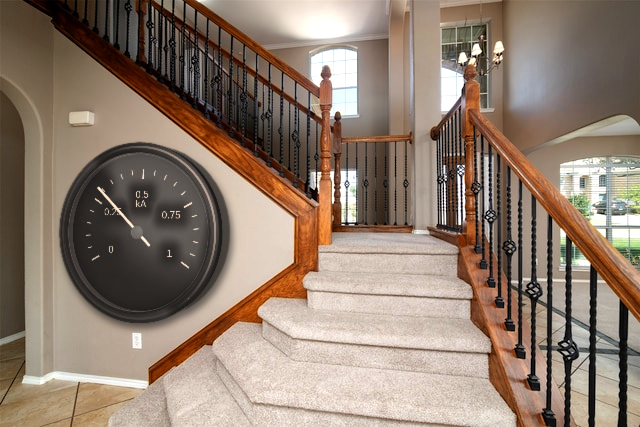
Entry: 0.3 kA
